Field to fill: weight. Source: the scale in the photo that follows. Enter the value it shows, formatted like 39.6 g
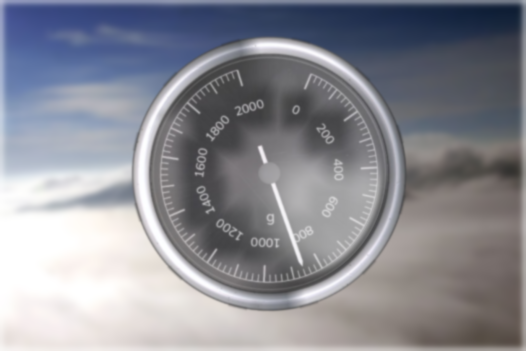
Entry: 860 g
